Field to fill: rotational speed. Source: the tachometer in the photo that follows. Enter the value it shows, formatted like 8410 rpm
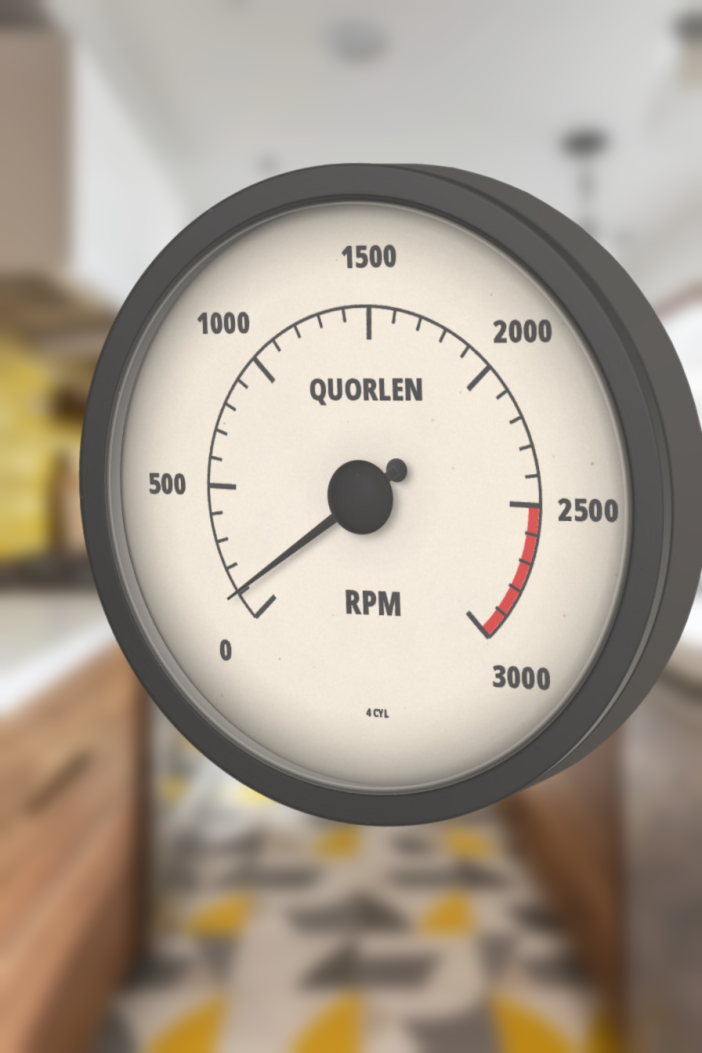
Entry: 100 rpm
